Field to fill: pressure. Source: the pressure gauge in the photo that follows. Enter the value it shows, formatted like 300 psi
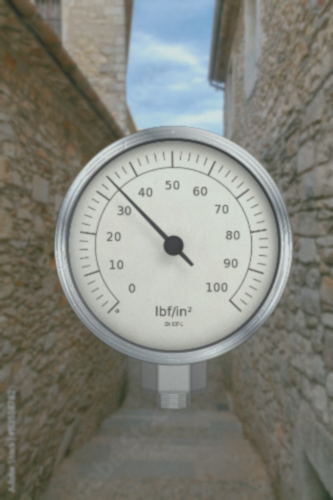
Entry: 34 psi
